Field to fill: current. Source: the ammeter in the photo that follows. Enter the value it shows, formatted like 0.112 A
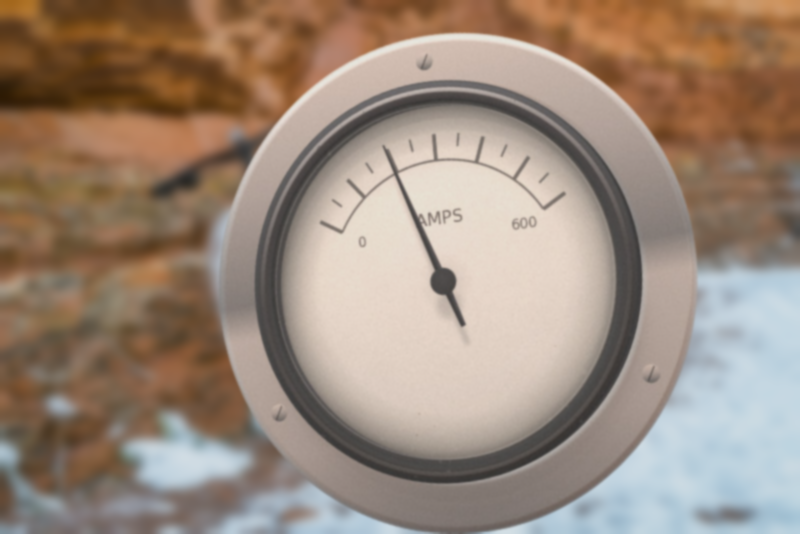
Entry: 200 A
